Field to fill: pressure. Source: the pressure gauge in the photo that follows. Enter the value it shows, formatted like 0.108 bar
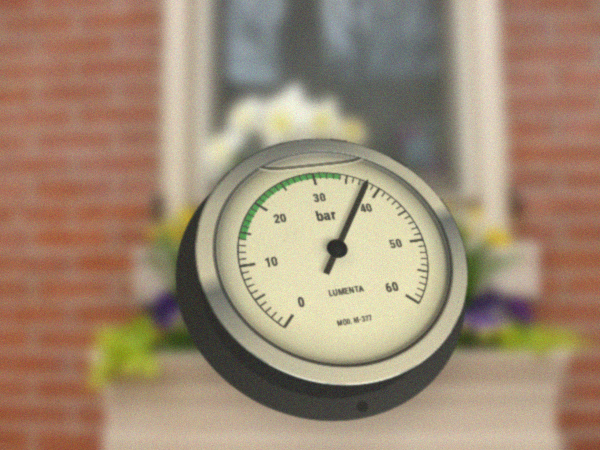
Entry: 38 bar
